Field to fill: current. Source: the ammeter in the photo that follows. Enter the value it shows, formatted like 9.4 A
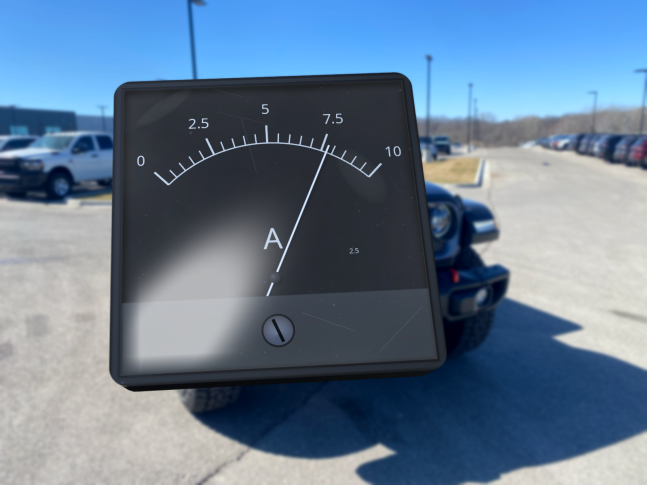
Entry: 7.75 A
